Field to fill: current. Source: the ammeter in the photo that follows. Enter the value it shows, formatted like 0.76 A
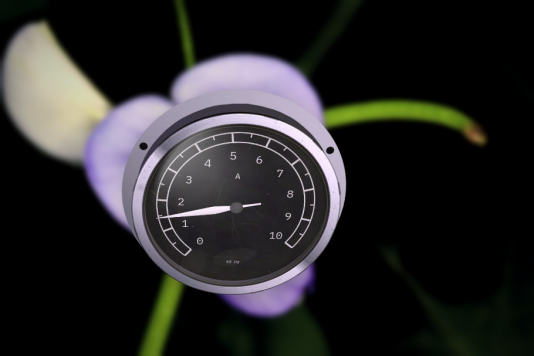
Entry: 1.5 A
